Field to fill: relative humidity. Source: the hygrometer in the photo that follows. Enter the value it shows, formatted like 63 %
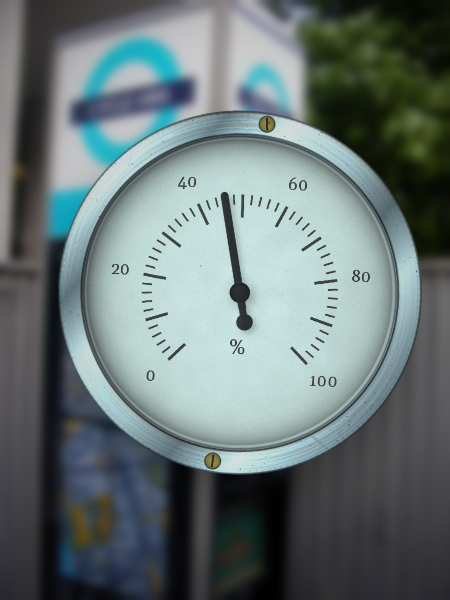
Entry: 46 %
